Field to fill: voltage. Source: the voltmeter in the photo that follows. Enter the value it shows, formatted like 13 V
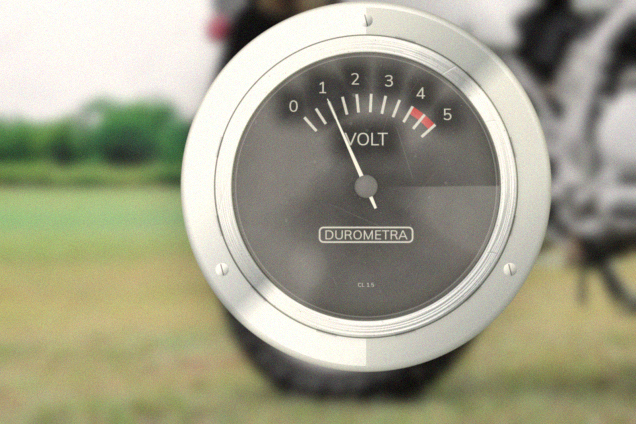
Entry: 1 V
